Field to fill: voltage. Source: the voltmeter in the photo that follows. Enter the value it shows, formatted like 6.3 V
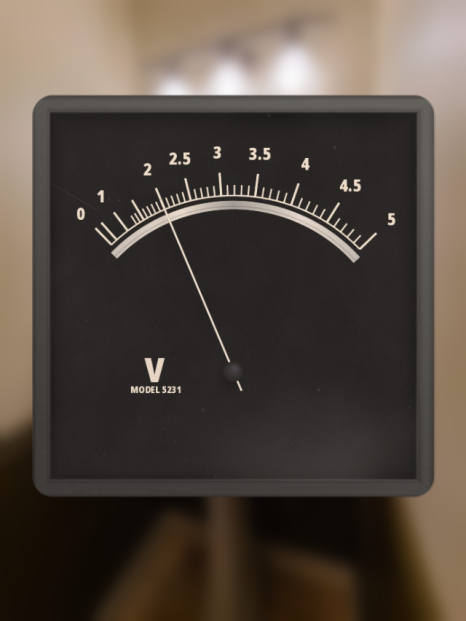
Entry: 2 V
